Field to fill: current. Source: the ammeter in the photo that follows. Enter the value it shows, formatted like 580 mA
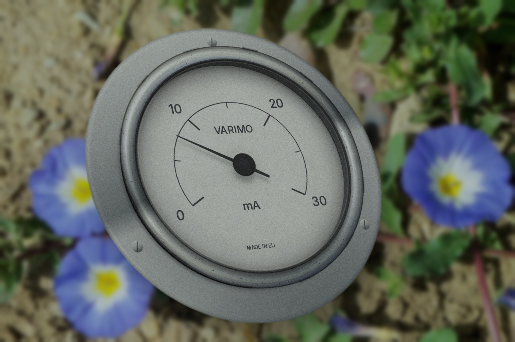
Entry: 7.5 mA
